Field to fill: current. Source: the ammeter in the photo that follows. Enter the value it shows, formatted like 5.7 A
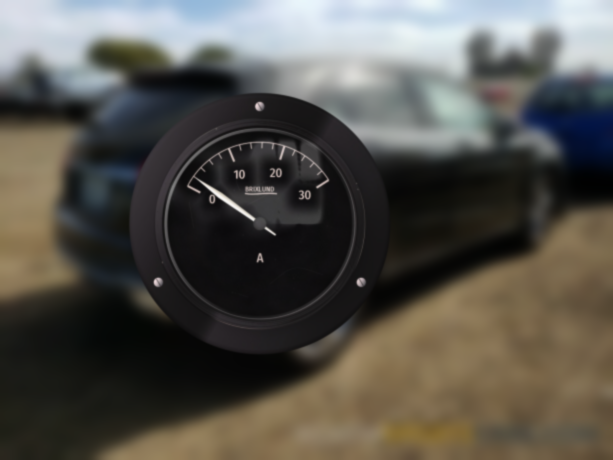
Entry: 2 A
